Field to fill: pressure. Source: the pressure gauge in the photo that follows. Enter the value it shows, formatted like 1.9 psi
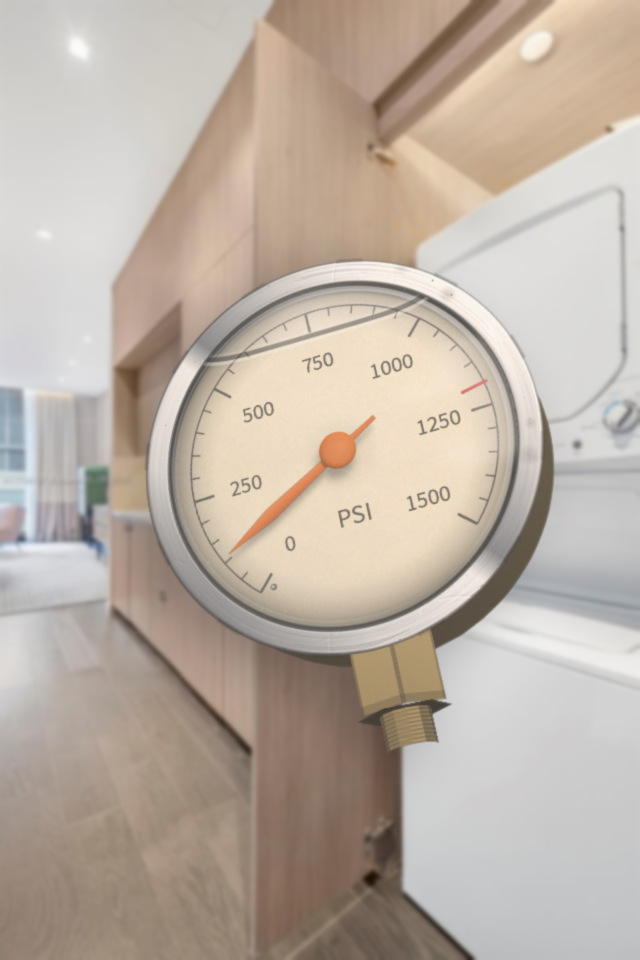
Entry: 100 psi
